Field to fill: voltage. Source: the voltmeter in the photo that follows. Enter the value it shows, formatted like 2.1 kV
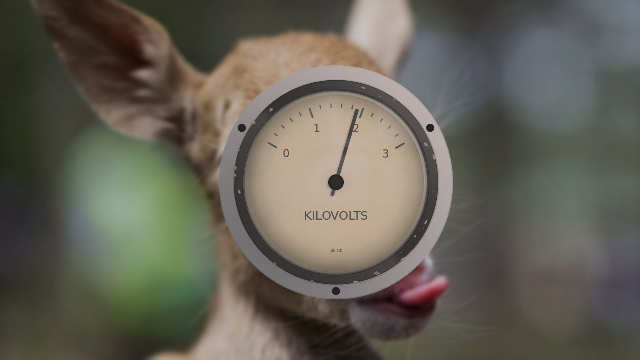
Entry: 1.9 kV
